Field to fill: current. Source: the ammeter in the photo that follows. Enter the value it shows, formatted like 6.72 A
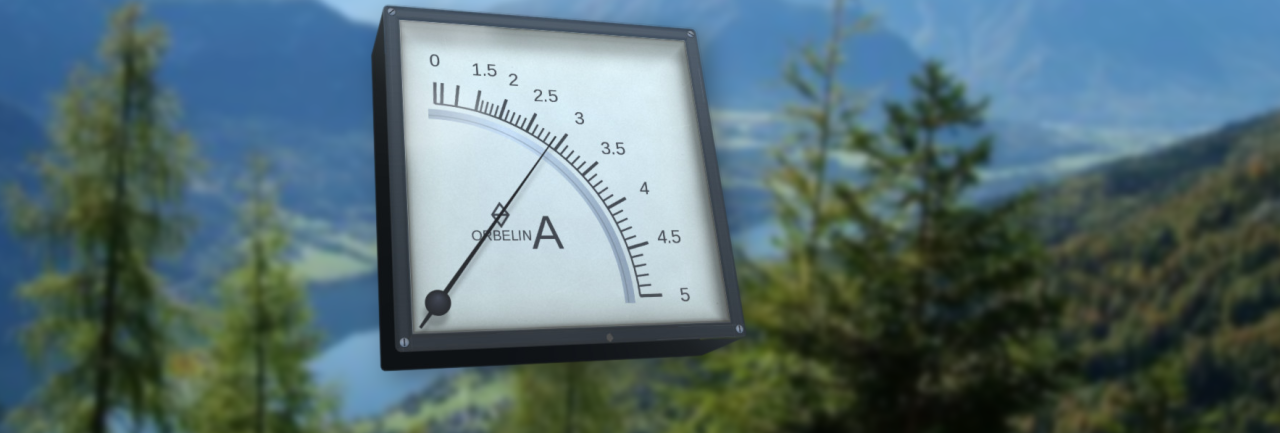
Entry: 2.9 A
